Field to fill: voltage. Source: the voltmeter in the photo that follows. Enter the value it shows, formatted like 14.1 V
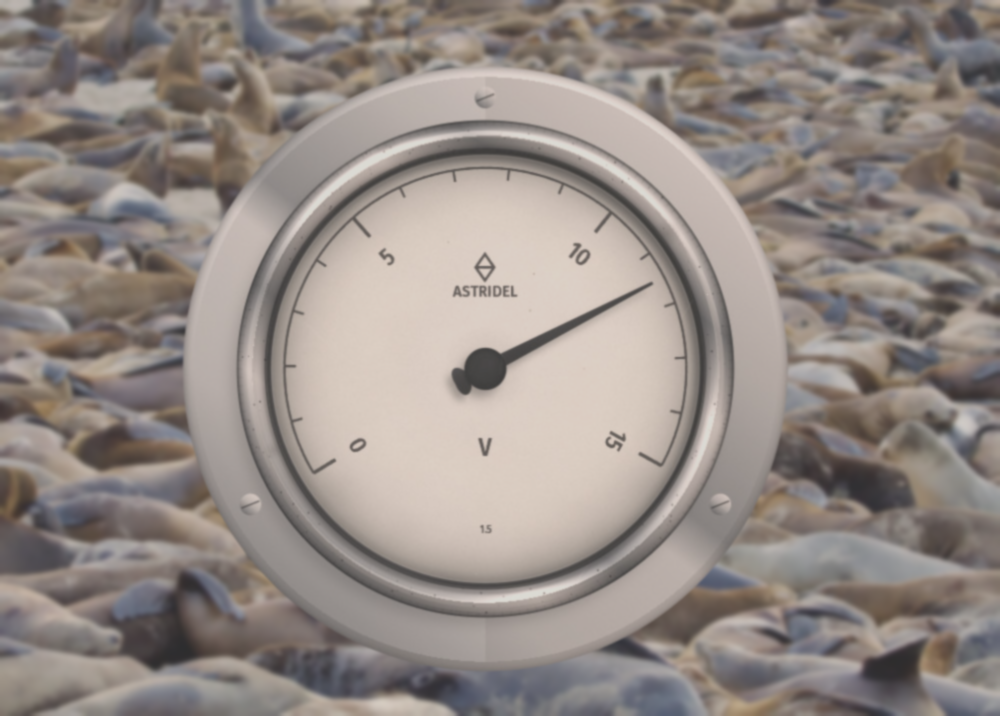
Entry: 11.5 V
